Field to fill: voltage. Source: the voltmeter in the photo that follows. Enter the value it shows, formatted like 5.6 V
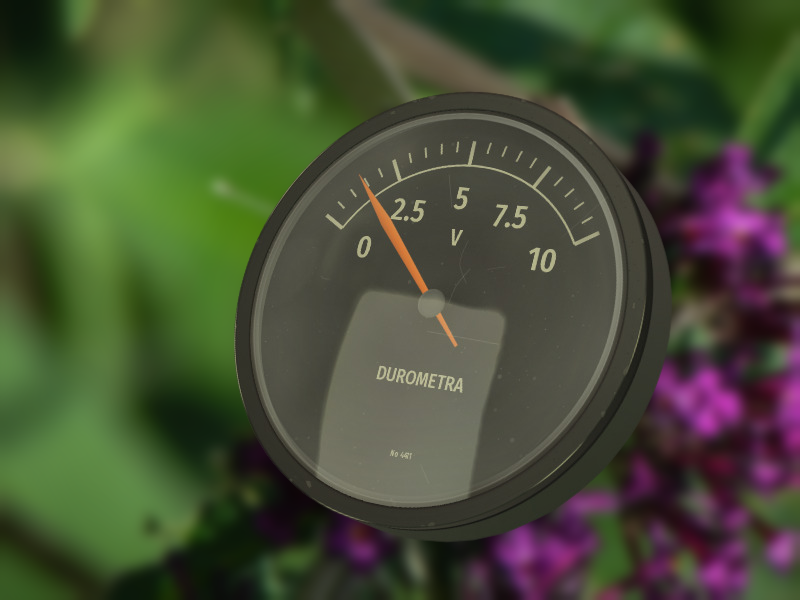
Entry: 1.5 V
